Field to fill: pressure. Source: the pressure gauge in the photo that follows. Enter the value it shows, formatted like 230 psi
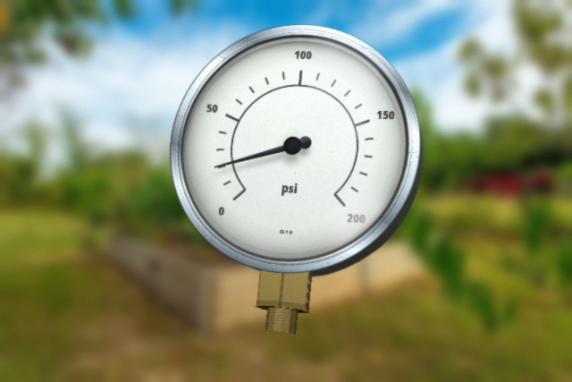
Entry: 20 psi
